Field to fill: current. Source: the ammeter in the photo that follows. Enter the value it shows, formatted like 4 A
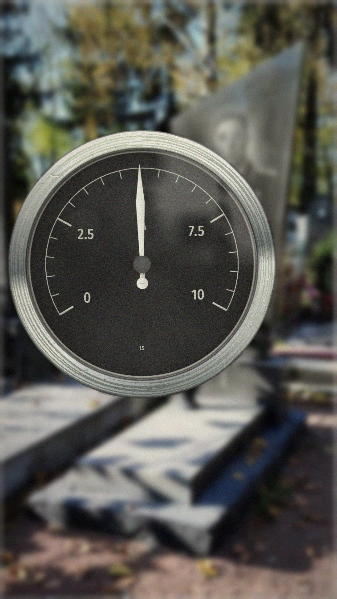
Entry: 5 A
